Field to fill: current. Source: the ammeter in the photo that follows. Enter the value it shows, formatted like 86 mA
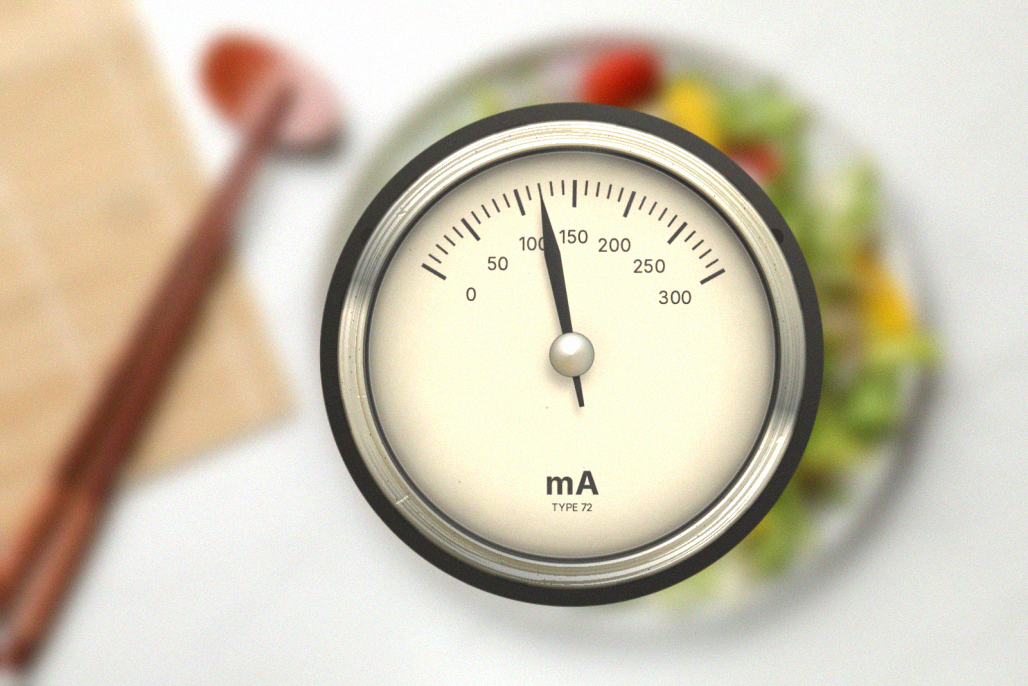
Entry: 120 mA
